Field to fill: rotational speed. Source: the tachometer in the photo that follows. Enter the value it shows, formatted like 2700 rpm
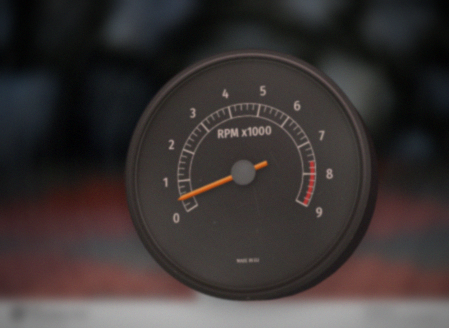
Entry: 400 rpm
